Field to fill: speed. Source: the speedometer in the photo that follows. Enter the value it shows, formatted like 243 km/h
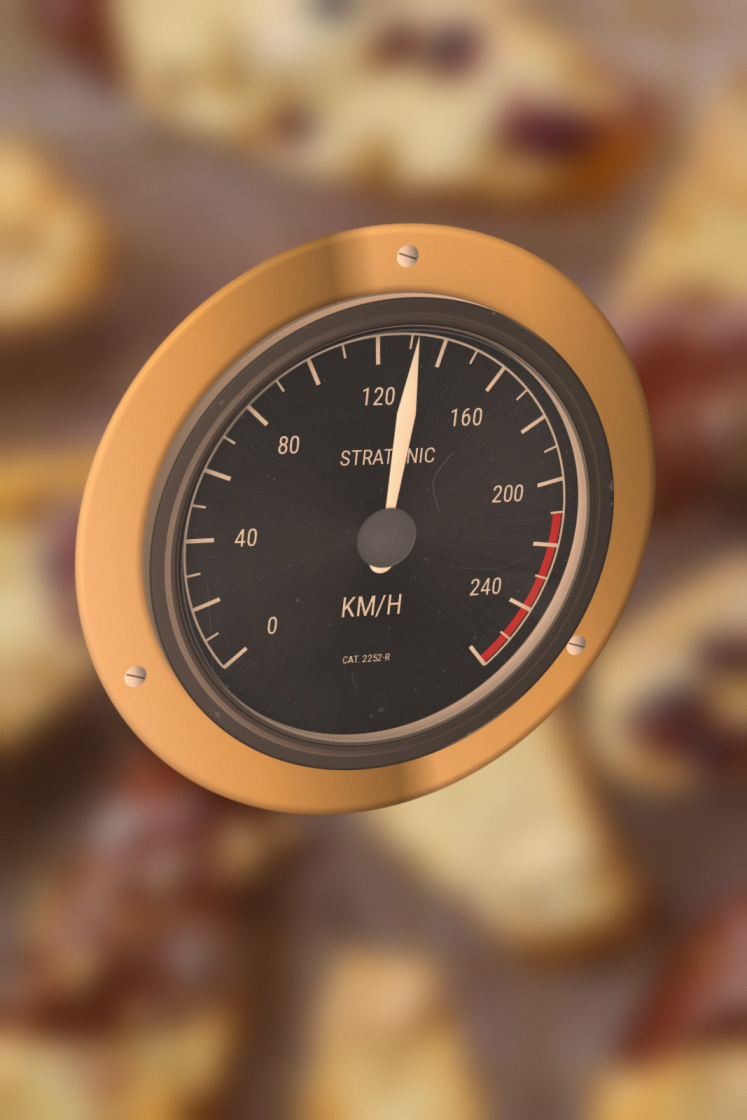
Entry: 130 km/h
